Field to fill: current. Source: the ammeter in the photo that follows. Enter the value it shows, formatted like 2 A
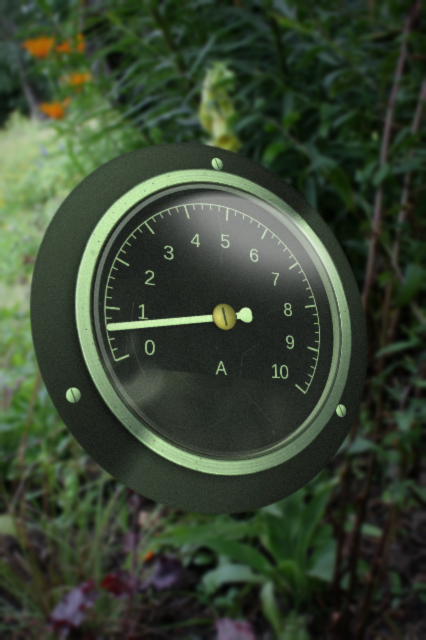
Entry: 0.6 A
